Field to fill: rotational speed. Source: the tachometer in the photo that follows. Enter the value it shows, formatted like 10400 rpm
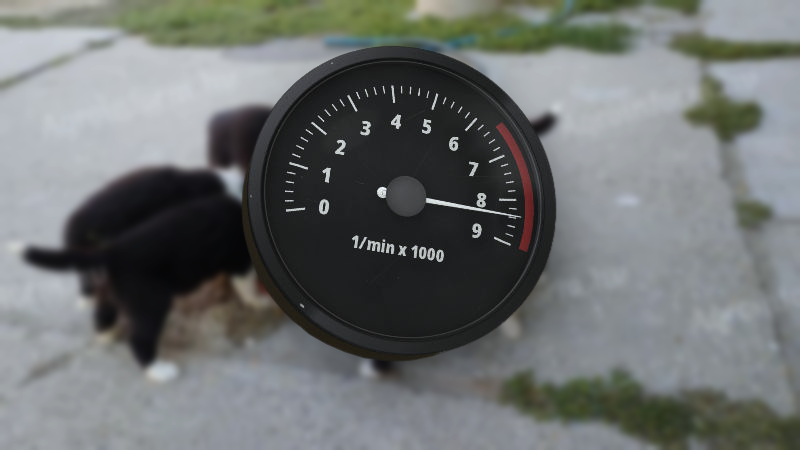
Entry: 8400 rpm
